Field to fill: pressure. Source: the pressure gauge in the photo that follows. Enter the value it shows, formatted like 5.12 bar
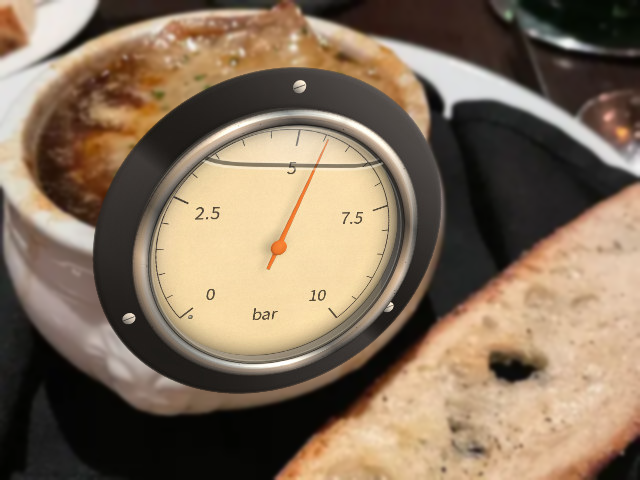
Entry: 5.5 bar
